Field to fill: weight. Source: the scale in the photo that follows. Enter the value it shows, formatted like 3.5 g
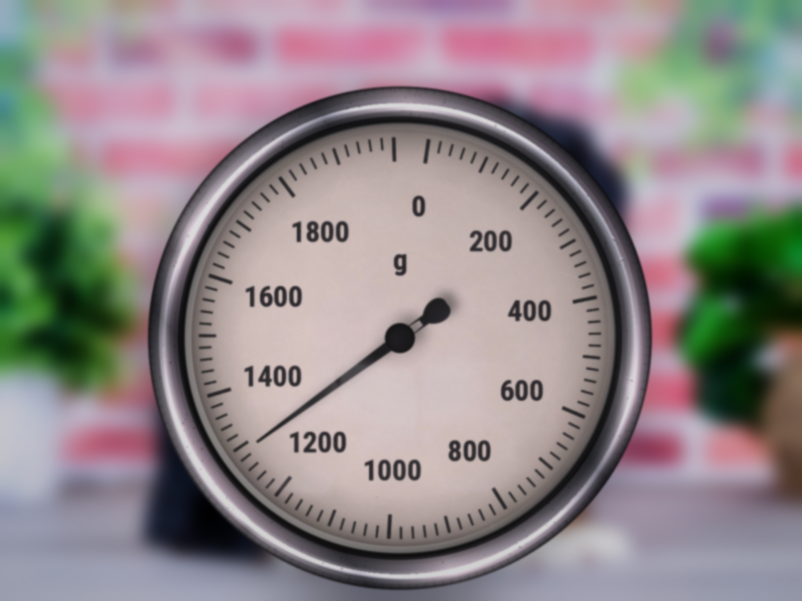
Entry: 1290 g
